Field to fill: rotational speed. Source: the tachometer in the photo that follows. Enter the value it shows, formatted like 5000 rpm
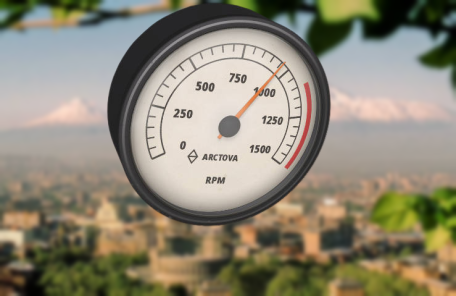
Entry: 950 rpm
